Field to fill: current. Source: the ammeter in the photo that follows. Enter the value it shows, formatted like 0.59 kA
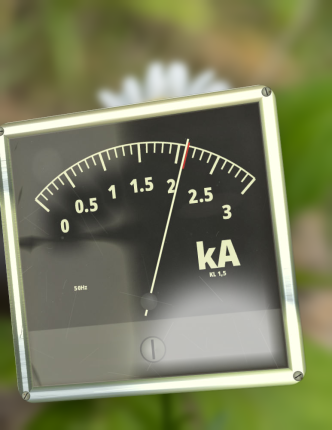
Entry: 2.1 kA
